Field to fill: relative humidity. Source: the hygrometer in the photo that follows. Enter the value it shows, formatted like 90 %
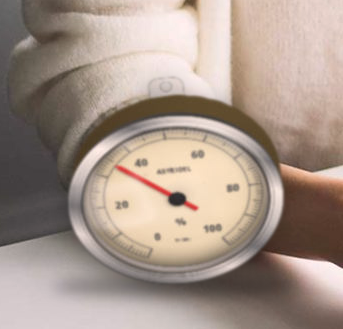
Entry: 35 %
